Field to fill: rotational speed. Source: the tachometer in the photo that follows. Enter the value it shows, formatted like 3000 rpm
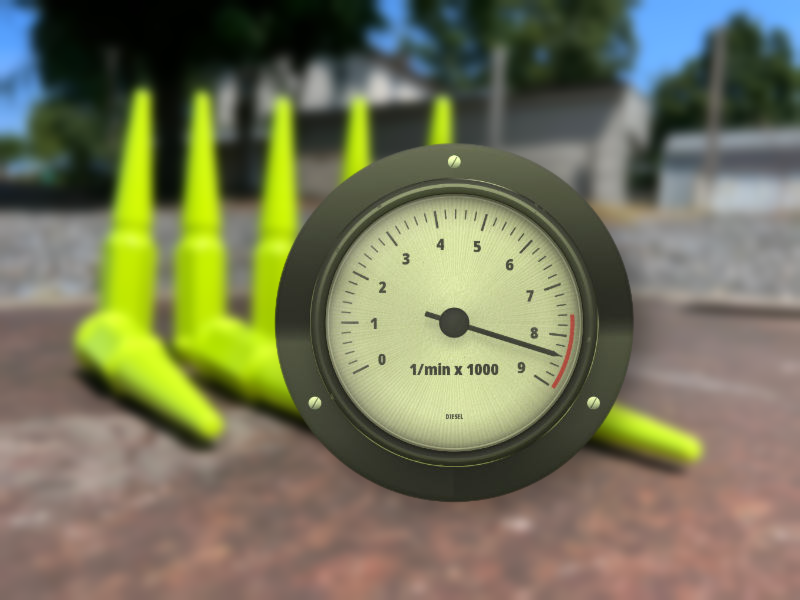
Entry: 8400 rpm
